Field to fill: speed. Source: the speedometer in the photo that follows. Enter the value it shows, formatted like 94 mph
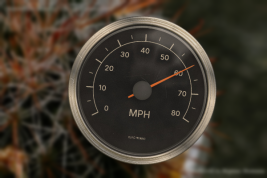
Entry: 60 mph
